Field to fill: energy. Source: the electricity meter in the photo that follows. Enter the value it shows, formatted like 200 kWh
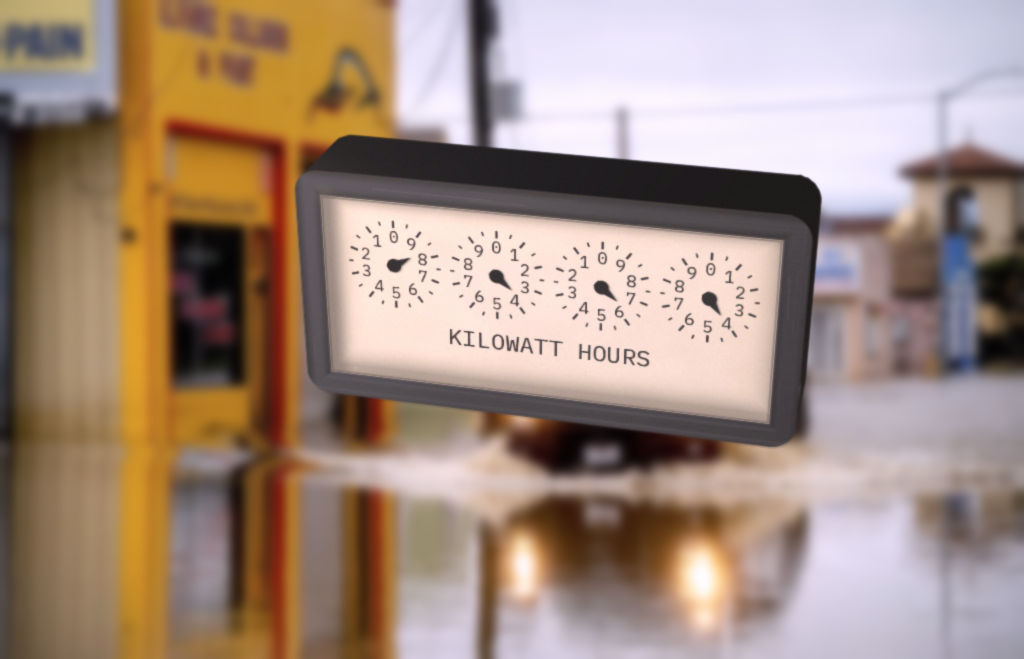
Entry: 8364 kWh
